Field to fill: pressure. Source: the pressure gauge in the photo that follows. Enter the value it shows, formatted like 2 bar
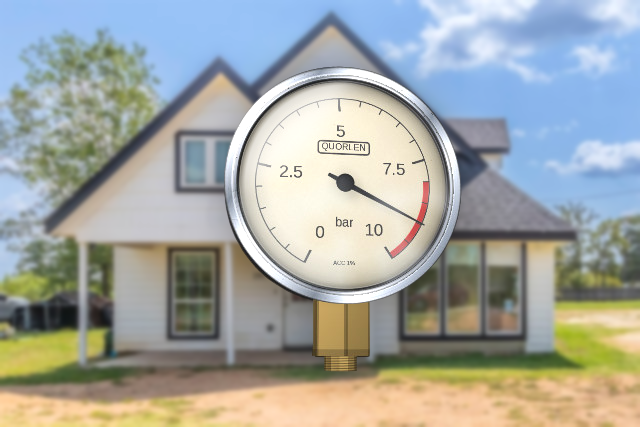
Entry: 9 bar
